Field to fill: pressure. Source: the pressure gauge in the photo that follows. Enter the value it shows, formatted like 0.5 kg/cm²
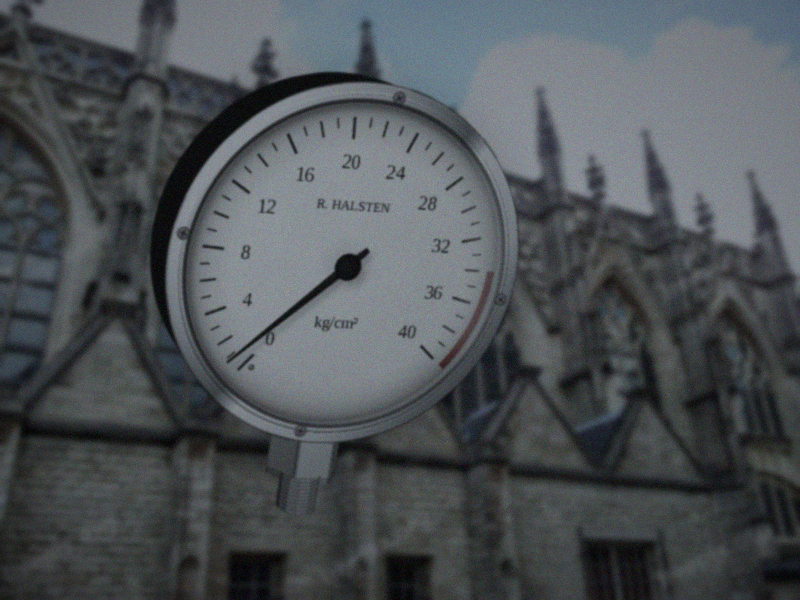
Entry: 1 kg/cm²
